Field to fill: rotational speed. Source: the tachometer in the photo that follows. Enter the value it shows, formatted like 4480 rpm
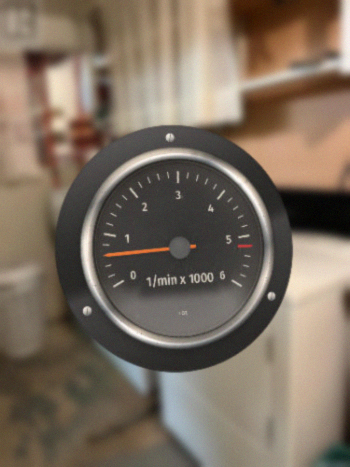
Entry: 600 rpm
